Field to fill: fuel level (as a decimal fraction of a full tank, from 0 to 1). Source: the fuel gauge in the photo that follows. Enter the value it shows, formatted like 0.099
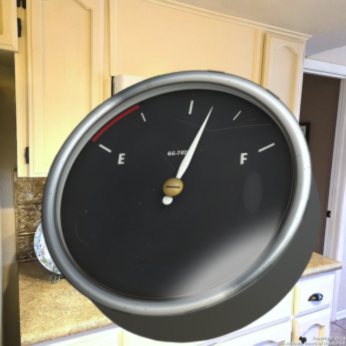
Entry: 0.625
